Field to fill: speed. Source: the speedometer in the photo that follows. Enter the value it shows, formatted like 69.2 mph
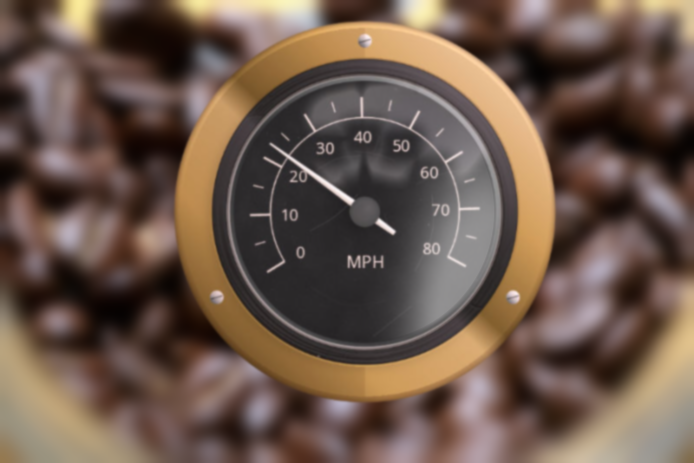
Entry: 22.5 mph
